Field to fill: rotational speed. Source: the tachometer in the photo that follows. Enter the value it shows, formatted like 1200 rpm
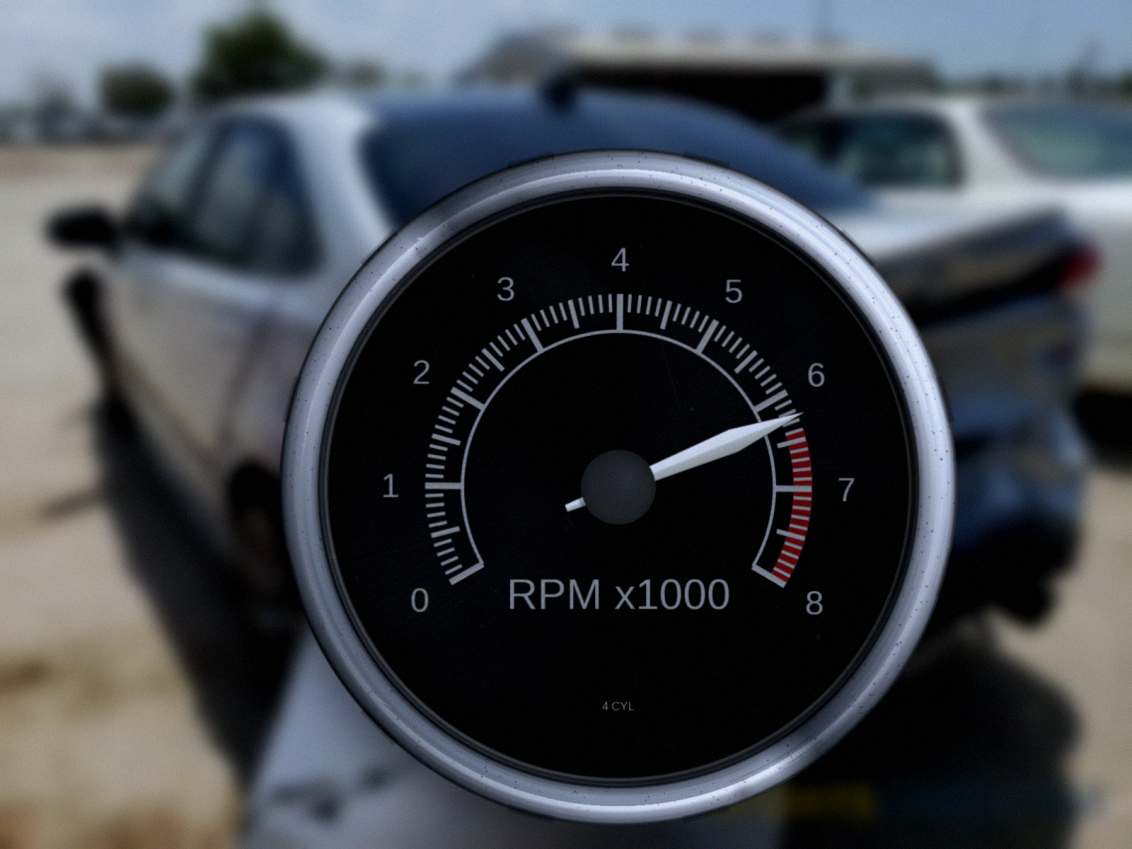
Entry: 6250 rpm
